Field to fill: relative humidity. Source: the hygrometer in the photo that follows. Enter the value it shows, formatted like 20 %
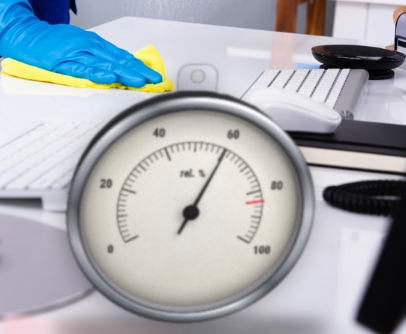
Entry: 60 %
